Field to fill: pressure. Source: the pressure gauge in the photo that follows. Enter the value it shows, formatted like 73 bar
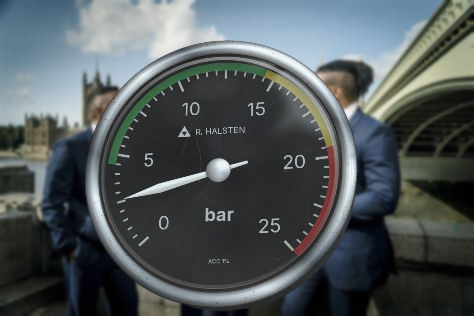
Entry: 2.5 bar
